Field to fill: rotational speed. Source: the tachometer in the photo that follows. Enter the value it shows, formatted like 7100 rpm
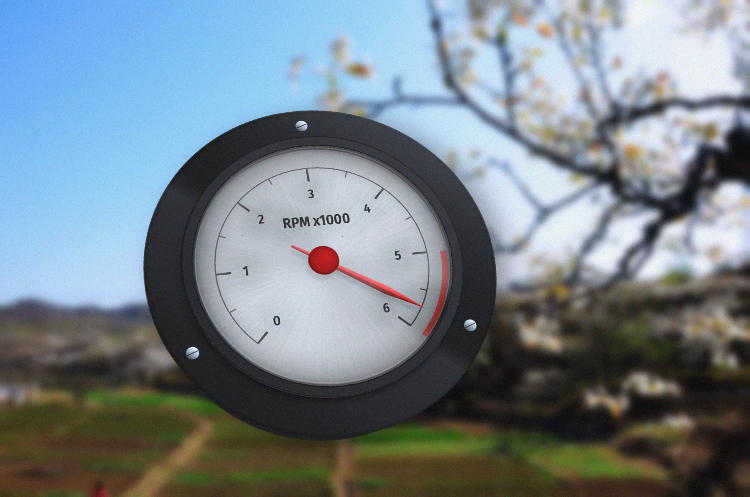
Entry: 5750 rpm
